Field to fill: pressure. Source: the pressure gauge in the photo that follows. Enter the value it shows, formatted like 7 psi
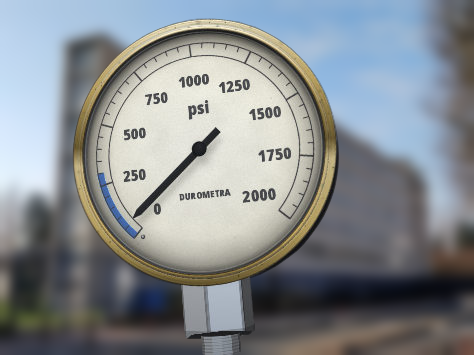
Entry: 50 psi
